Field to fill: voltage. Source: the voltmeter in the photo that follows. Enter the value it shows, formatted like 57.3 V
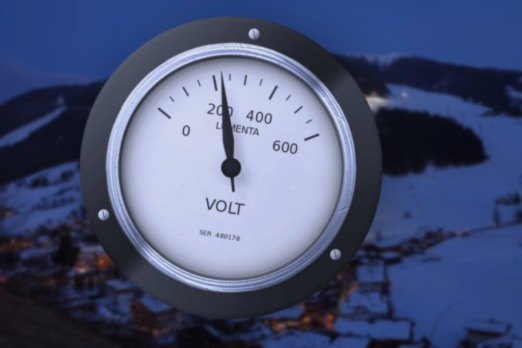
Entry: 225 V
